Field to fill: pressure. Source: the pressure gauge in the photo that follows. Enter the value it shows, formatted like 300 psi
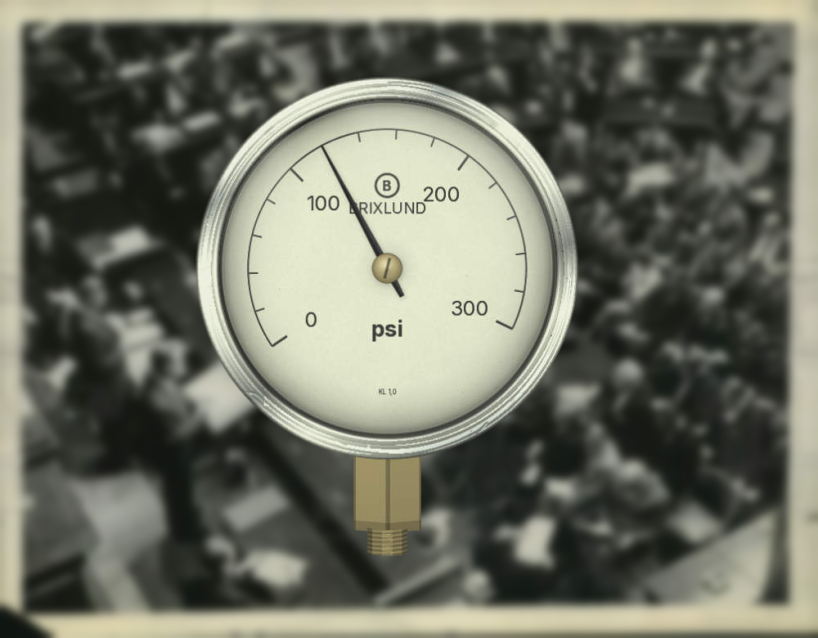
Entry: 120 psi
